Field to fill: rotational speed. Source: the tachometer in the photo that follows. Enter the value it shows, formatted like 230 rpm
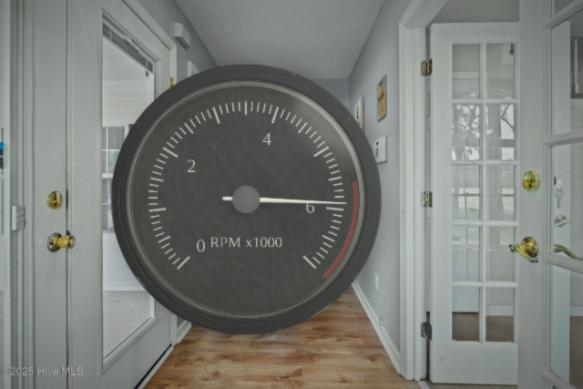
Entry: 5900 rpm
